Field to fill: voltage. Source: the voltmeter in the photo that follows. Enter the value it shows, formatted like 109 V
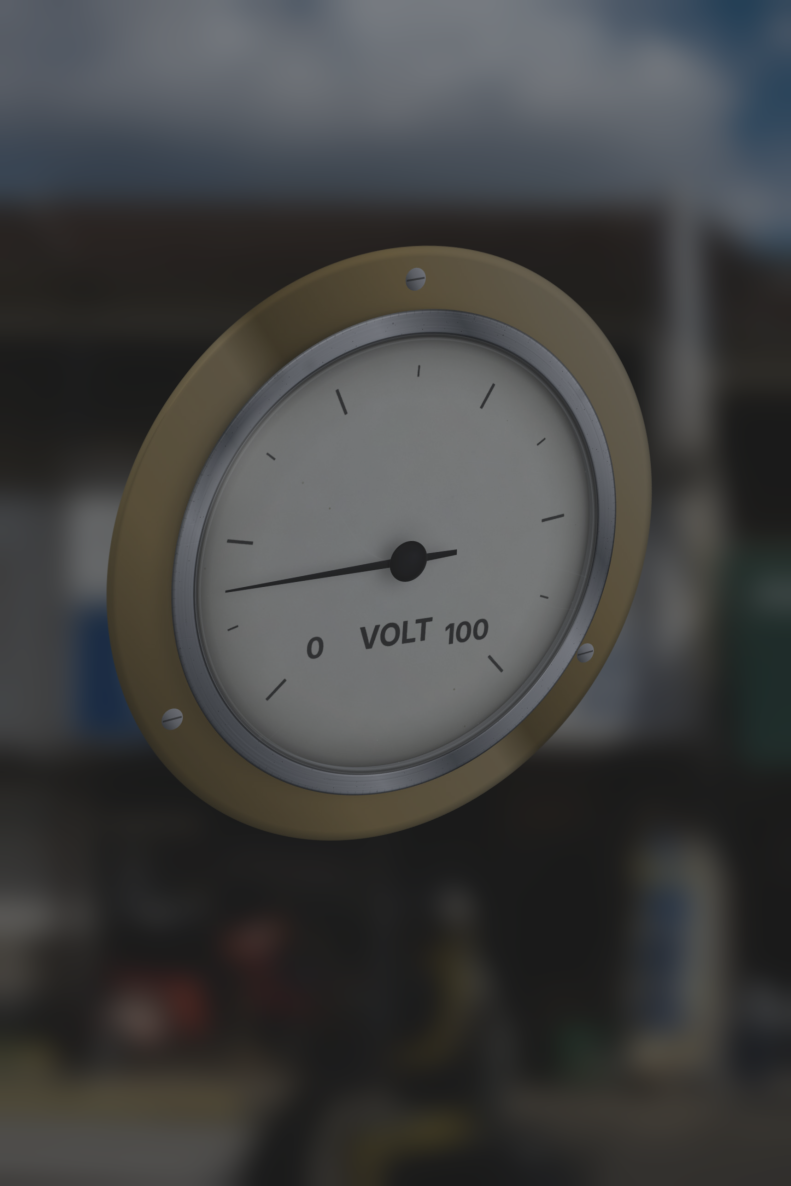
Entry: 15 V
